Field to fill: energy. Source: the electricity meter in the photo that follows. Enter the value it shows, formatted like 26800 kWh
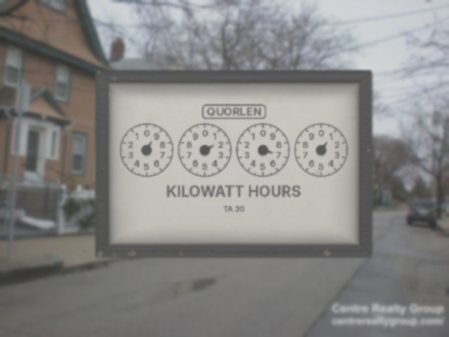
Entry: 9171 kWh
